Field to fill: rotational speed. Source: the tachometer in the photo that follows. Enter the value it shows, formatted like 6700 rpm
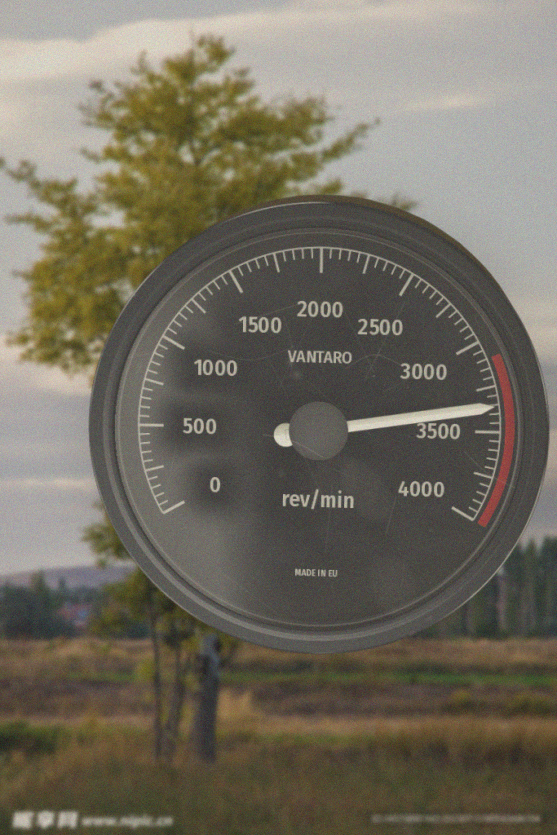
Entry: 3350 rpm
